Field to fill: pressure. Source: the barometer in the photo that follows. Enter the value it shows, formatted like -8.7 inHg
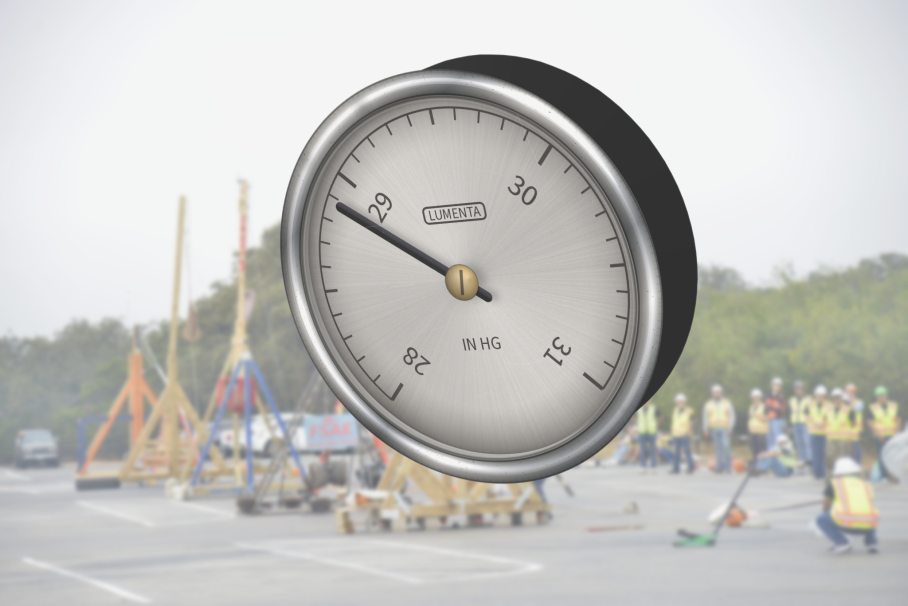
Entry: 28.9 inHg
